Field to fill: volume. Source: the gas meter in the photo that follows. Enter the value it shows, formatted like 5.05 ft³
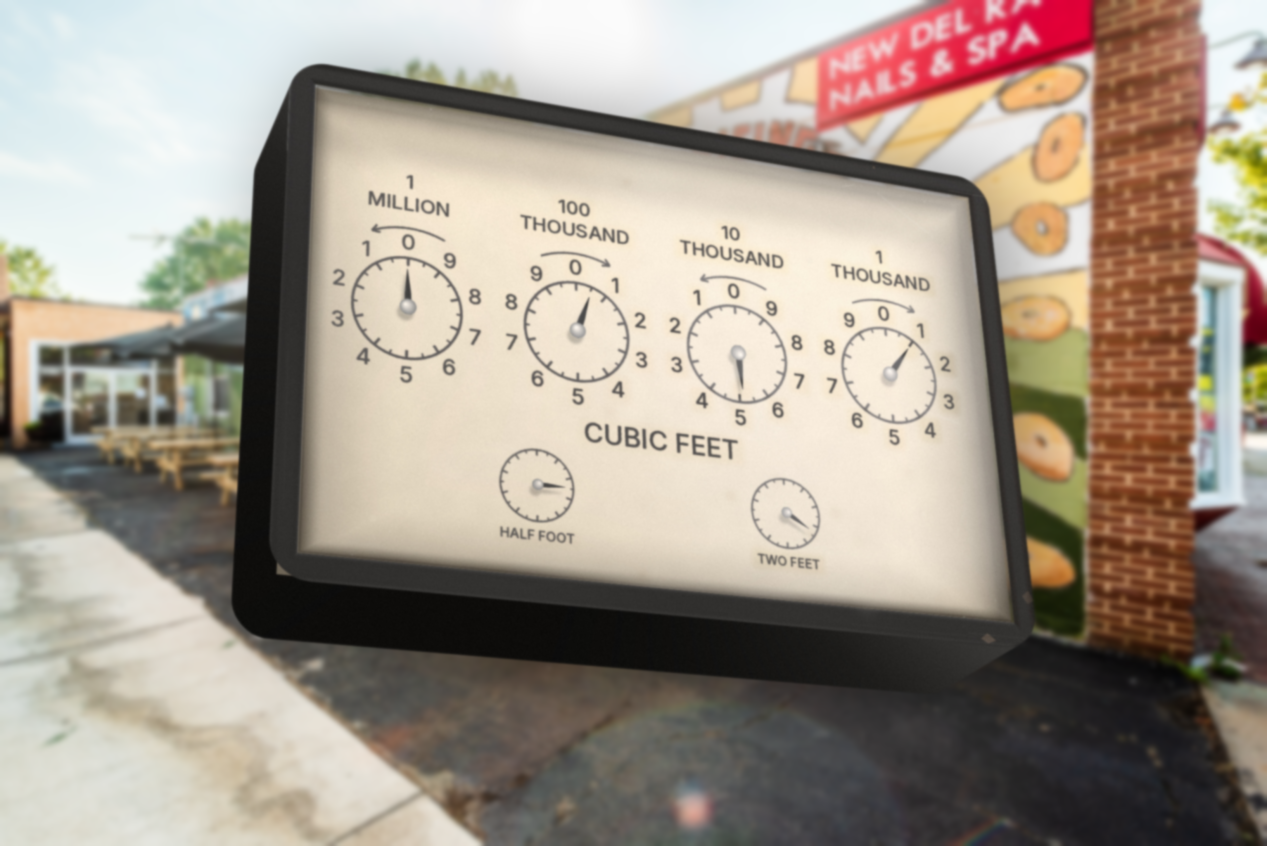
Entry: 5100 ft³
